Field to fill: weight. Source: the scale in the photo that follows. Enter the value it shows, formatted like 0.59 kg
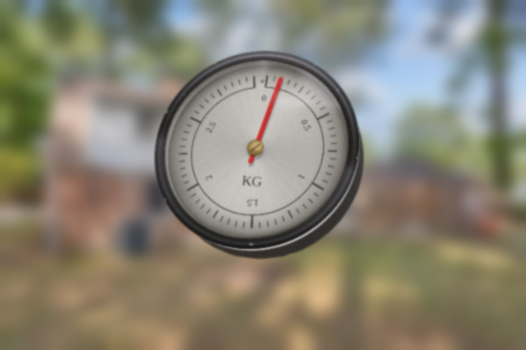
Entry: 0.1 kg
